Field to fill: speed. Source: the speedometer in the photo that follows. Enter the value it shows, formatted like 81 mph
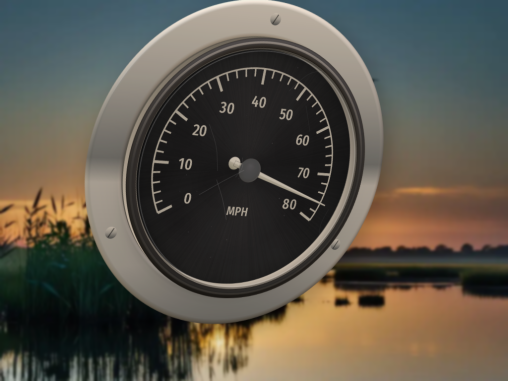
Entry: 76 mph
